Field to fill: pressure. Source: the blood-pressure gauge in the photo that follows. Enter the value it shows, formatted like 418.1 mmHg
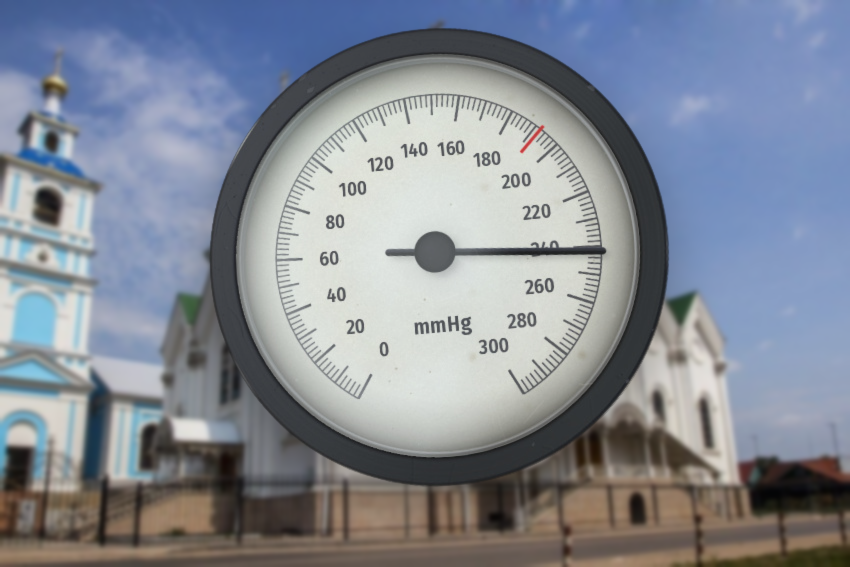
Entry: 242 mmHg
